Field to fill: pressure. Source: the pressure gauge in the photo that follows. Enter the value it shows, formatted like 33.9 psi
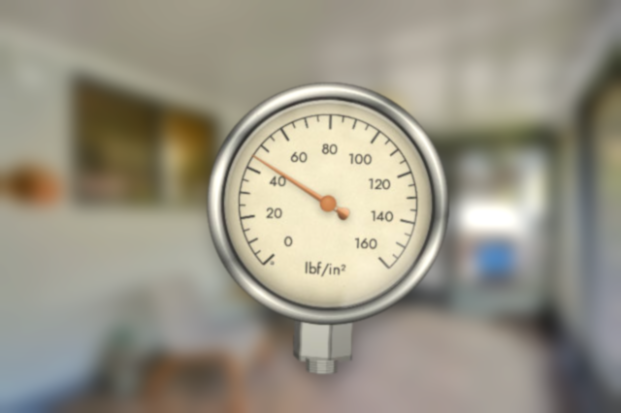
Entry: 45 psi
